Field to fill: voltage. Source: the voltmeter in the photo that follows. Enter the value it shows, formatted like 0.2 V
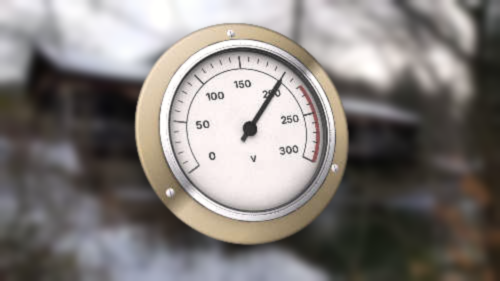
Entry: 200 V
